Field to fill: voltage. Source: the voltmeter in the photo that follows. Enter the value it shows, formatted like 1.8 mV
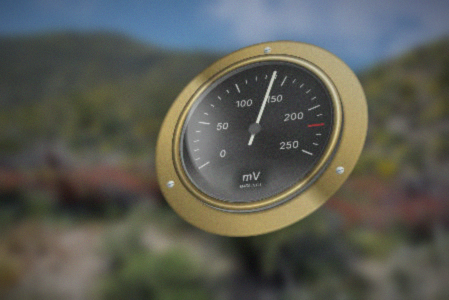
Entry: 140 mV
